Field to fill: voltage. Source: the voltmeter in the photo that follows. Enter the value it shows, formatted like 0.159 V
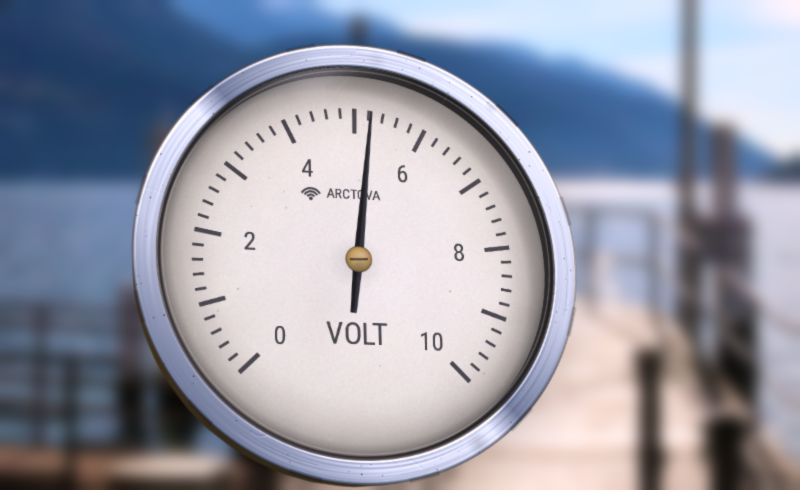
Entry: 5.2 V
